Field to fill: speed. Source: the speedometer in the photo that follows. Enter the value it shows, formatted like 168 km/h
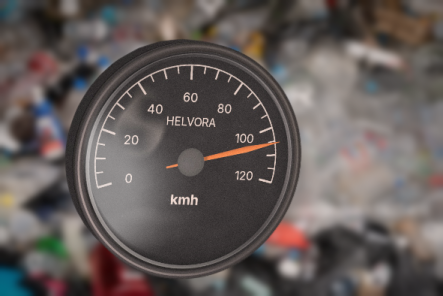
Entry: 105 km/h
